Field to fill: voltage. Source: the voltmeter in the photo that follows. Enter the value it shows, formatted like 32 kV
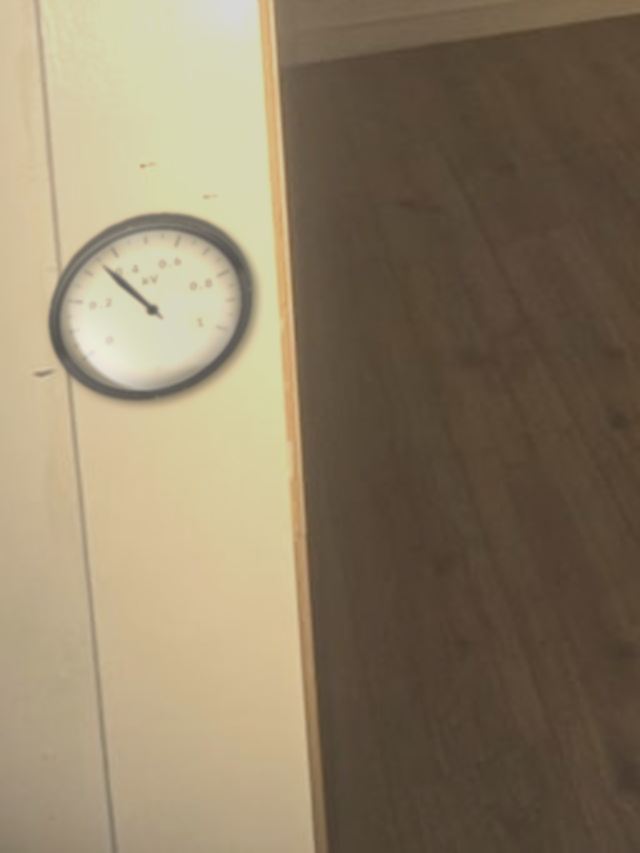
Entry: 0.35 kV
